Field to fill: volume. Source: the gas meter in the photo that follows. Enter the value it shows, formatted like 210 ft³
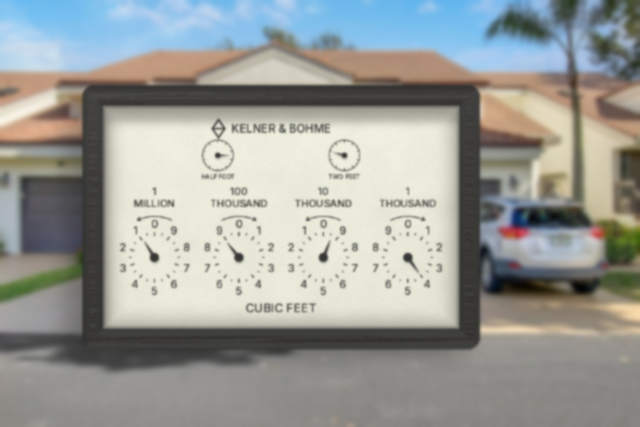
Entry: 89400 ft³
